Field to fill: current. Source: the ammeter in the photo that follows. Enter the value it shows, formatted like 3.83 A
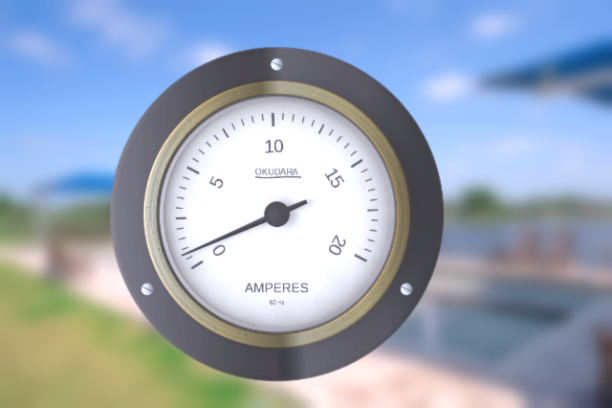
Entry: 0.75 A
